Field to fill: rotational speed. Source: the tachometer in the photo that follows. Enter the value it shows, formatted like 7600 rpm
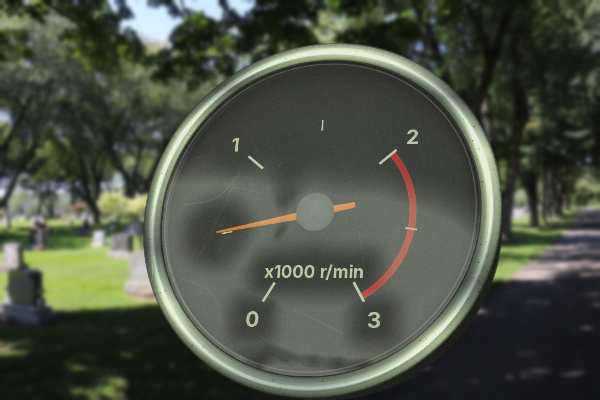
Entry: 500 rpm
